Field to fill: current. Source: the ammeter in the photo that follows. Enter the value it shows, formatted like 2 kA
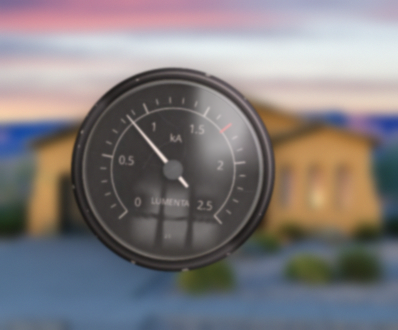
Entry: 0.85 kA
